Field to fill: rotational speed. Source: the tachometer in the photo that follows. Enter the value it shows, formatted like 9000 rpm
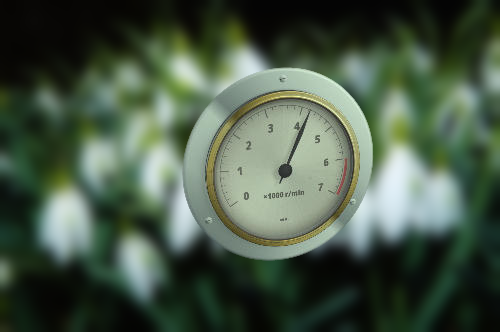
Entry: 4200 rpm
